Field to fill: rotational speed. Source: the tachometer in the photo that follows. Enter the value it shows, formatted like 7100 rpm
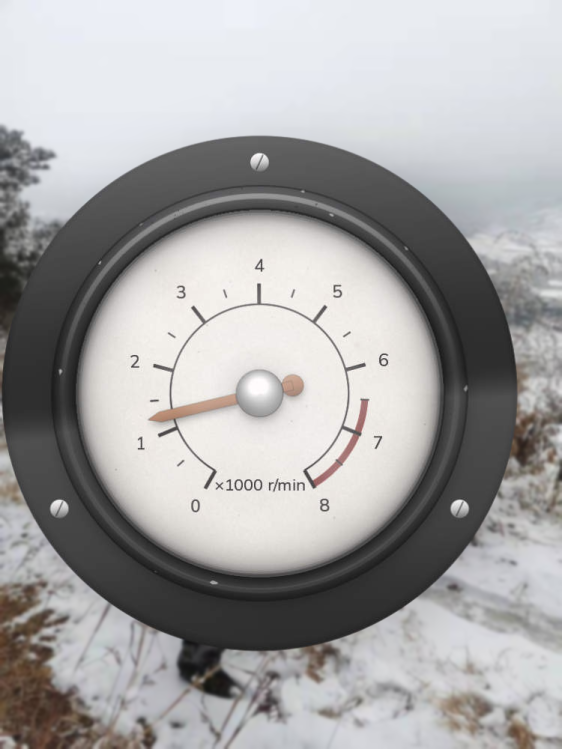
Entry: 1250 rpm
